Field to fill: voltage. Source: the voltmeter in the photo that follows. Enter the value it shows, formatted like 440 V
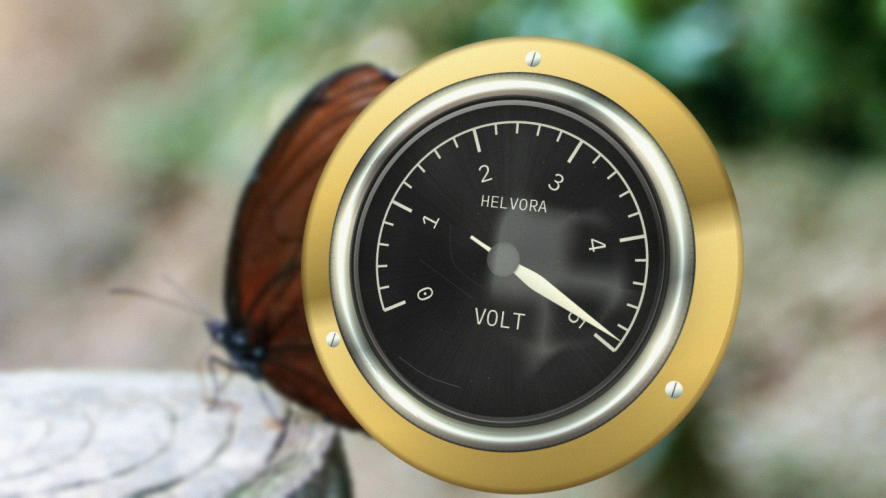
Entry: 4.9 V
